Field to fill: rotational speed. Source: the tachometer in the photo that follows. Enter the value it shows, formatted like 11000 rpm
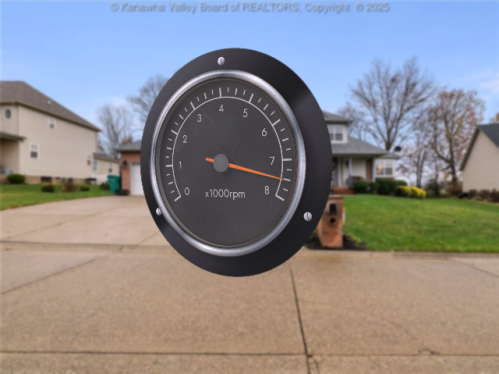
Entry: 7500 rpm
